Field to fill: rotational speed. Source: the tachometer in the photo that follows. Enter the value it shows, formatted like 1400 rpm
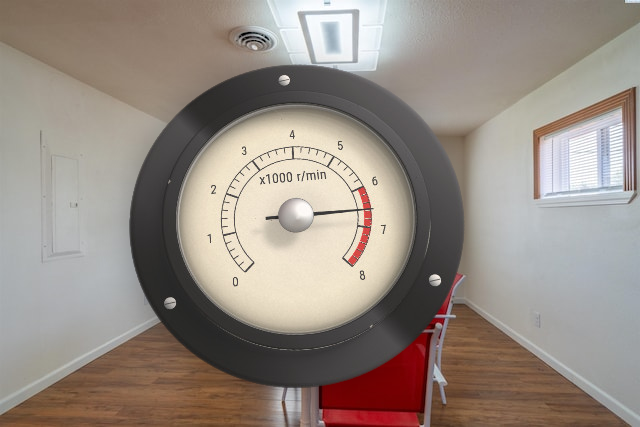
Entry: 6600 rpm
